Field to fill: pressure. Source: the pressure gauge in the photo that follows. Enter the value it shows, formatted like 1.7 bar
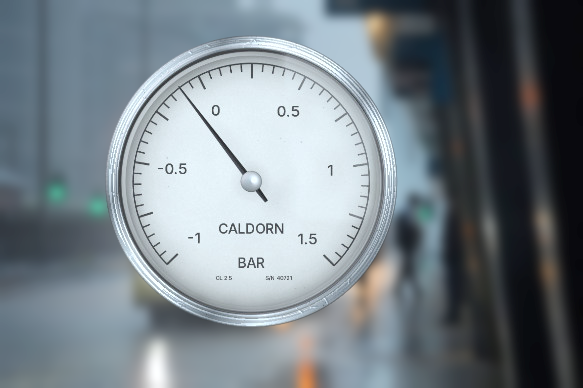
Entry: -0.1 bar
